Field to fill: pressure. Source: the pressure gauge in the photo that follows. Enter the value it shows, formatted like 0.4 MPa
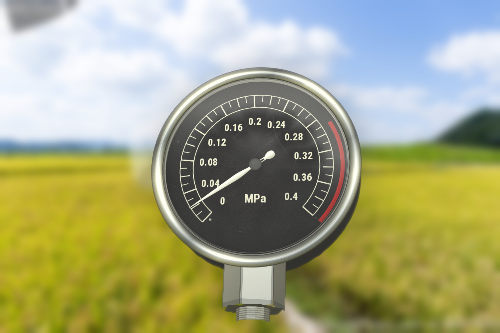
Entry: 0.02 MPa
